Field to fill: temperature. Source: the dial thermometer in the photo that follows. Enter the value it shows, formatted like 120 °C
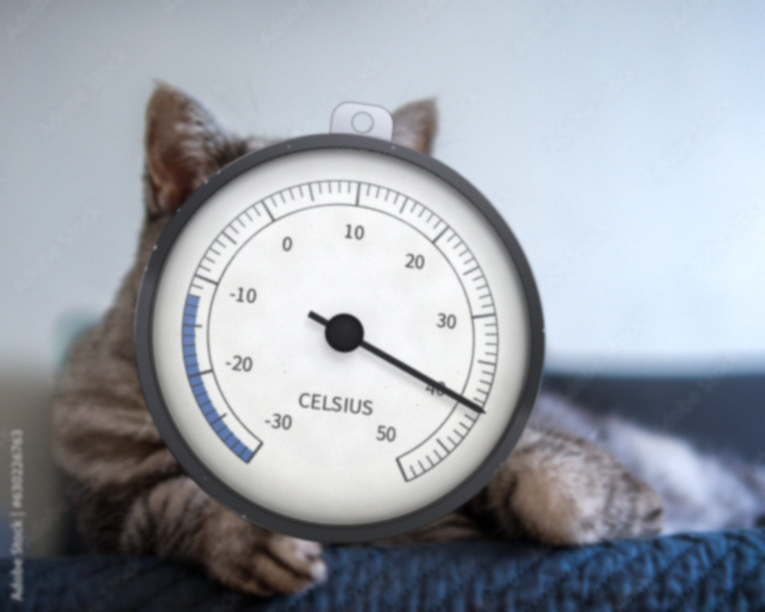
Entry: 40 °C
